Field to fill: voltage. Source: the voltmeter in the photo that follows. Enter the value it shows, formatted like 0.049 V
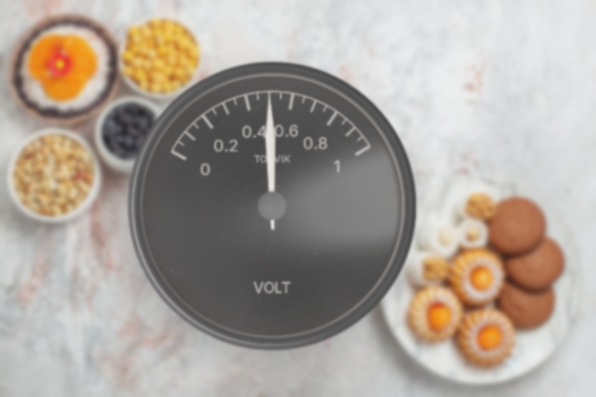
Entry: 0.5 V
